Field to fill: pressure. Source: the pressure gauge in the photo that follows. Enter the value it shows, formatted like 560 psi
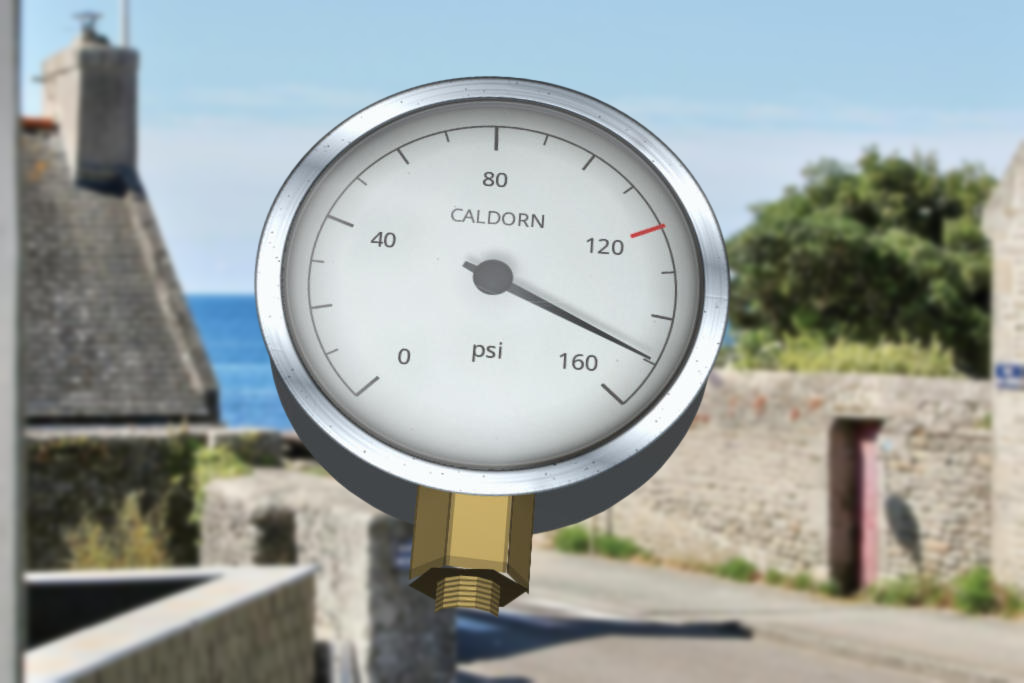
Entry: 150 psi
